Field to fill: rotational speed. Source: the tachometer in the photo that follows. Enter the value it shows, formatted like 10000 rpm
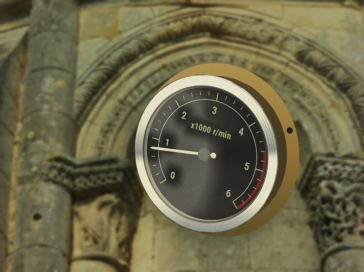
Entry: 800 rpm
